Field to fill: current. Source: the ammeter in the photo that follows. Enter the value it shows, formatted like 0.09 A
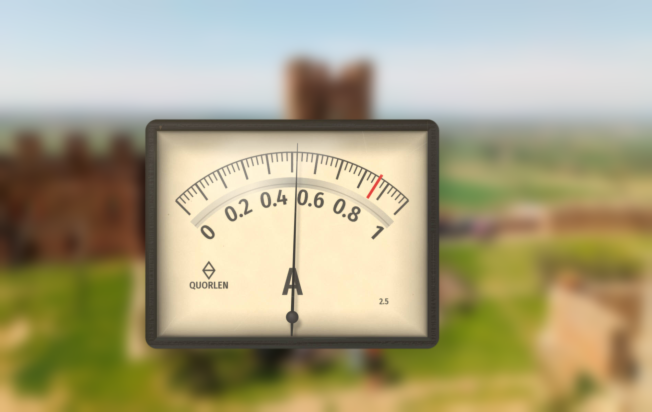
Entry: 0.52 A
